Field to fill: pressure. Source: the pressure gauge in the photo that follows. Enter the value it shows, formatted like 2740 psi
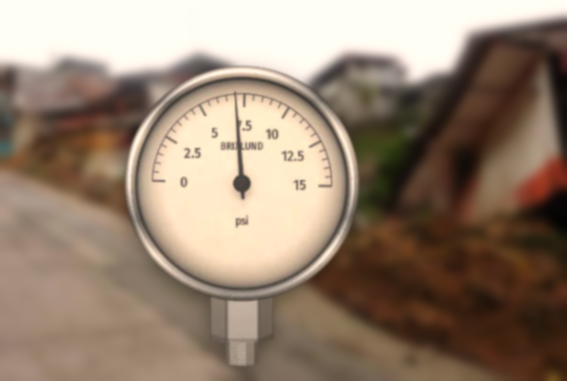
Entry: 7 psi
